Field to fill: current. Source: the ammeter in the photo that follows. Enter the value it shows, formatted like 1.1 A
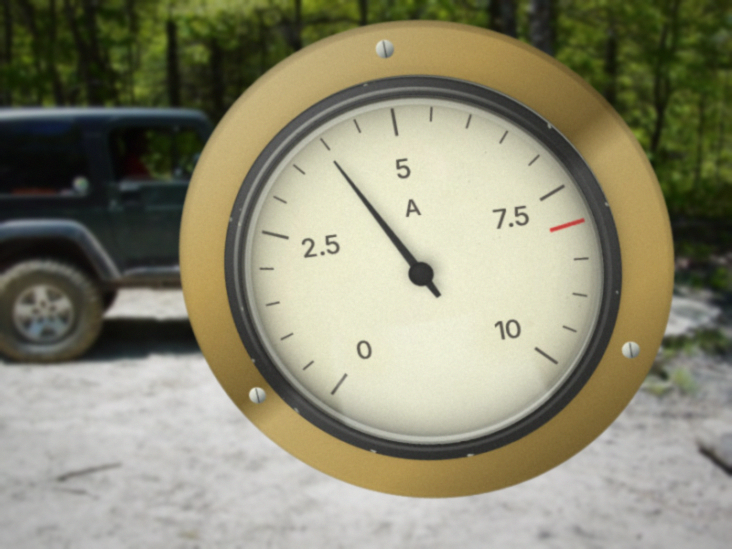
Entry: 4 A
